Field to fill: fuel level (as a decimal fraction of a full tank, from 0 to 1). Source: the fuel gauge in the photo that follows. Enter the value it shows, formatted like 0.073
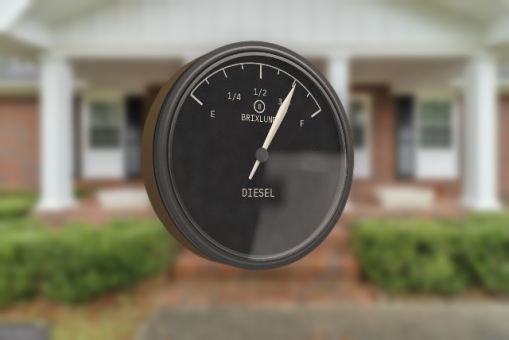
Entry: 0.75
